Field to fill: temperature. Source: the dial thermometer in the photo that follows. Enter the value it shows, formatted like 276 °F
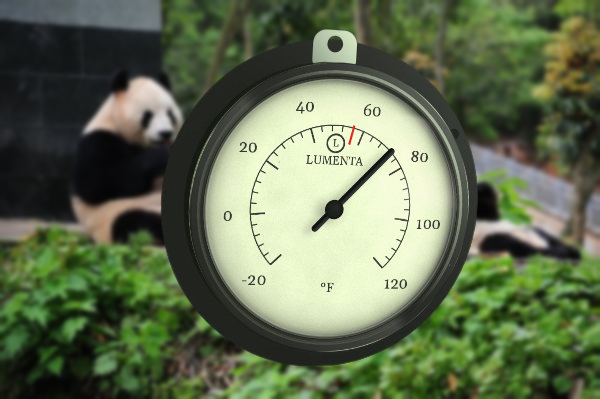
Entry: 72 °F
